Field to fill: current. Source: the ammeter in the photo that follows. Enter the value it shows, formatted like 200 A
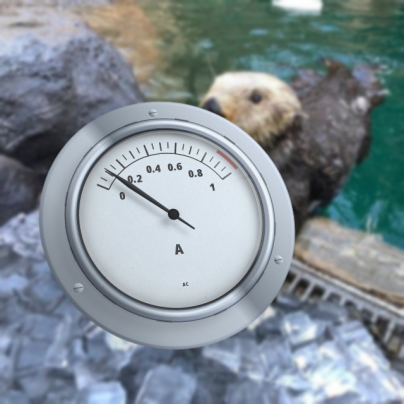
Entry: 0.1 A
